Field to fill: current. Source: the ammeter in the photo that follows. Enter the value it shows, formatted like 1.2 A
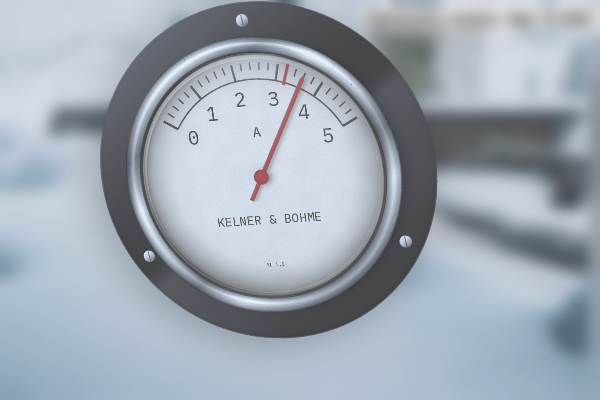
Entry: 3.6 A
